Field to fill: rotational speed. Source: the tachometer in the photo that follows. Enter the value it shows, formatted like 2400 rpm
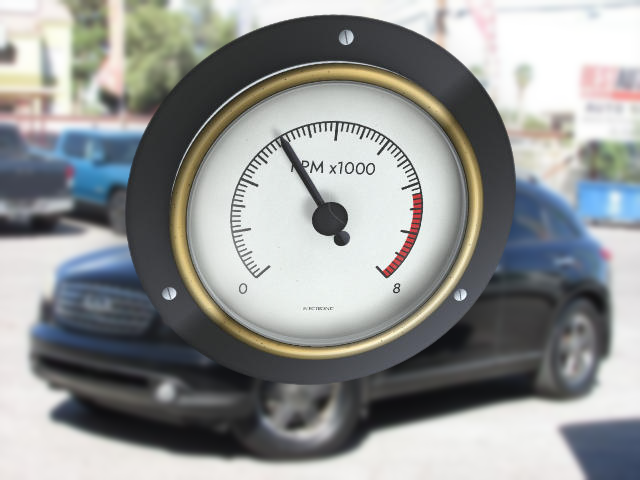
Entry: 3000 rpm
